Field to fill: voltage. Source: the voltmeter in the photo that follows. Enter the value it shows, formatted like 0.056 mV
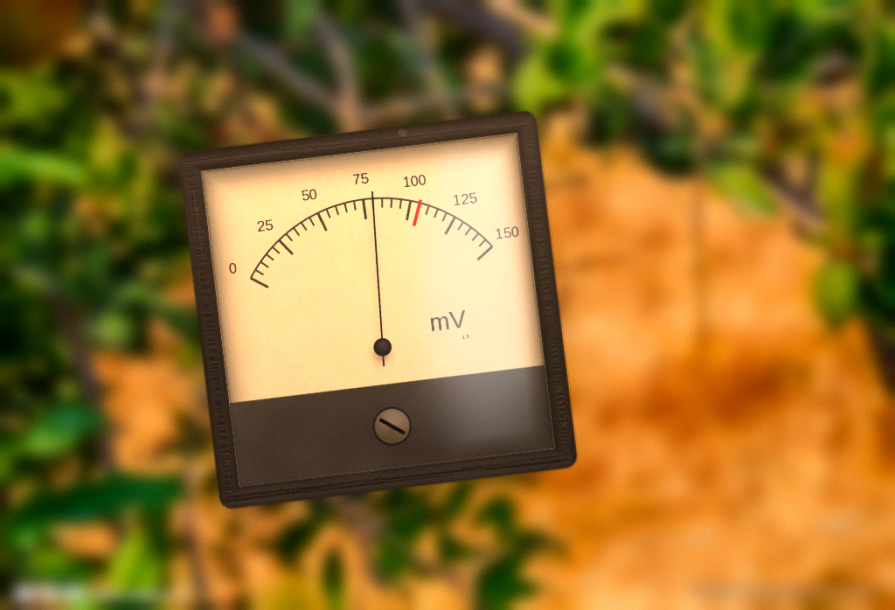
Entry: 80 mV
